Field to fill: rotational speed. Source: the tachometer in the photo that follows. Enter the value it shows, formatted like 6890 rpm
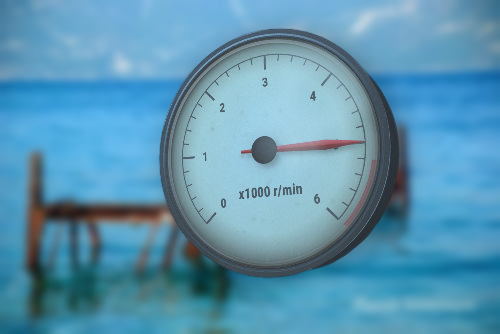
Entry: 5000 rpm
